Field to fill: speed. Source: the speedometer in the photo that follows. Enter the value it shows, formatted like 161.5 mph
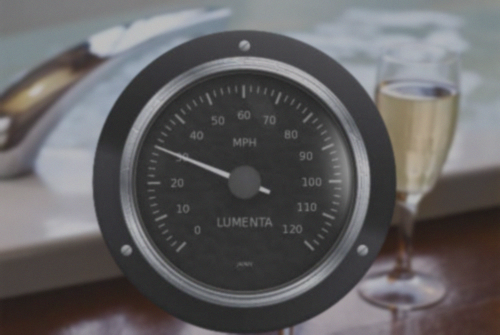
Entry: 30 mph
